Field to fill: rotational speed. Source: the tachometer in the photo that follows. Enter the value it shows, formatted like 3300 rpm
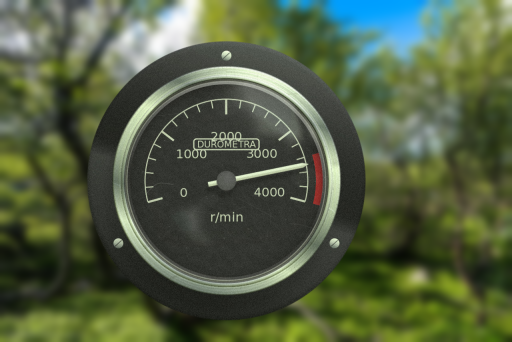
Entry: 3500 rpm
